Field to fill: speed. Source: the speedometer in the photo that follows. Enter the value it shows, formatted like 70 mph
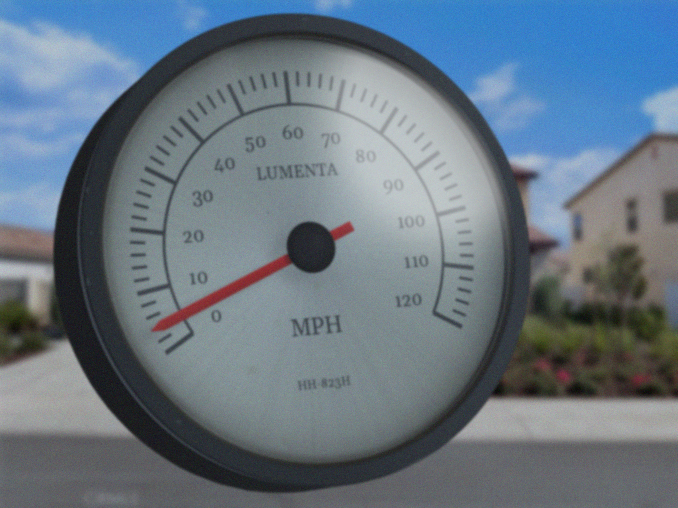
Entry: 4 mph
